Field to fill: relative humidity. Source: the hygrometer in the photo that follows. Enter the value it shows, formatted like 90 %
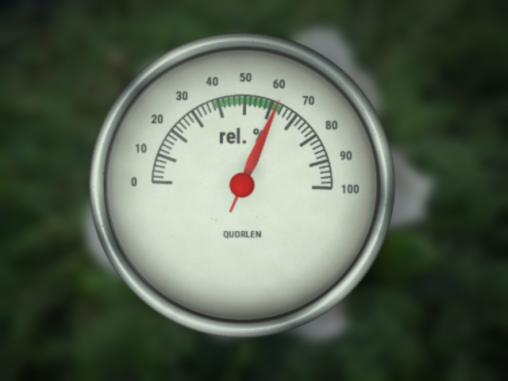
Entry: 62 %
